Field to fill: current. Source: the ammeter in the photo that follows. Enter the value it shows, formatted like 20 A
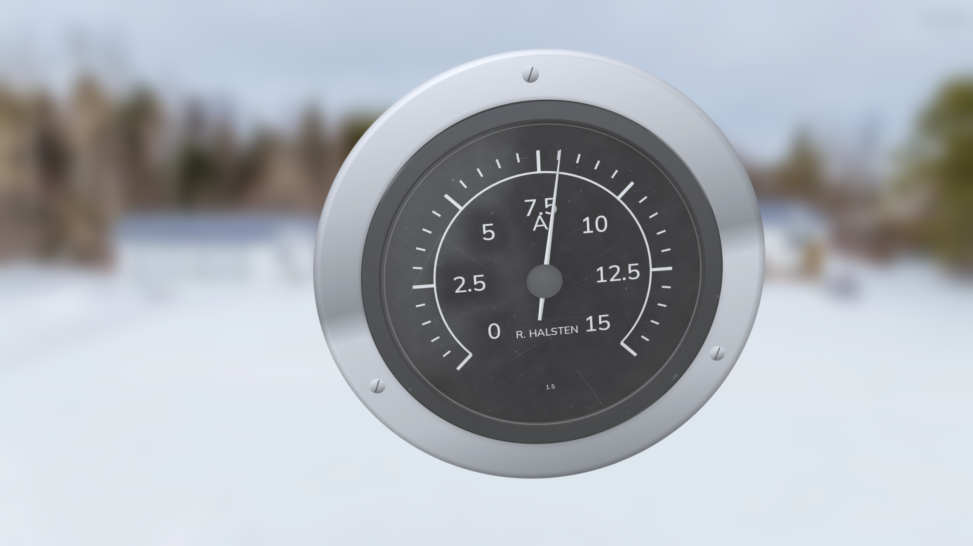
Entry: 8 A
